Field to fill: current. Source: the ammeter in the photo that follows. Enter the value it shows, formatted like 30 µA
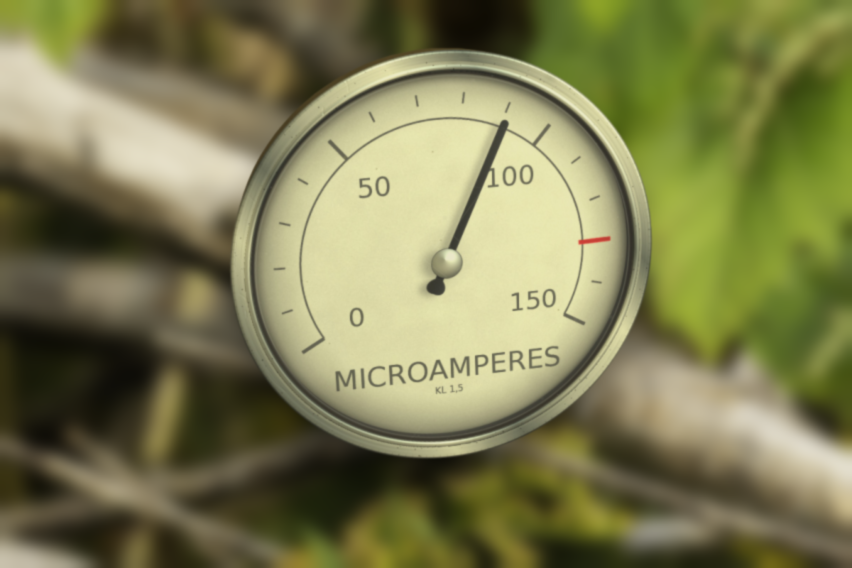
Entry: 90 µA
